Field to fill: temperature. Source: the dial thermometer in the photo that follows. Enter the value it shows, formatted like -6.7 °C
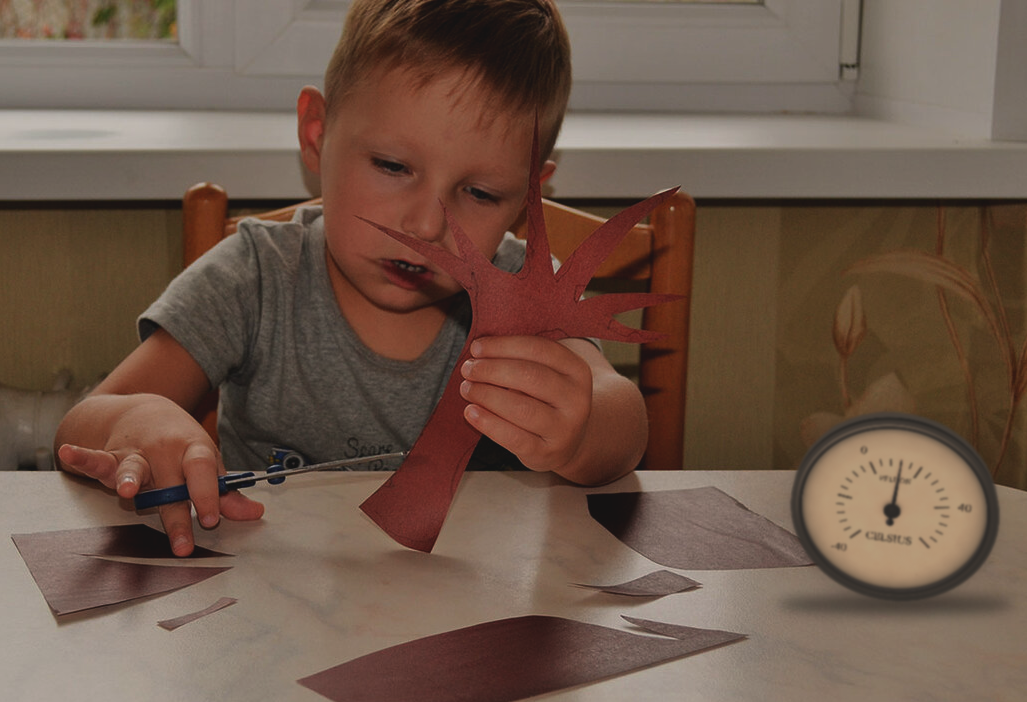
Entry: 12 °C
